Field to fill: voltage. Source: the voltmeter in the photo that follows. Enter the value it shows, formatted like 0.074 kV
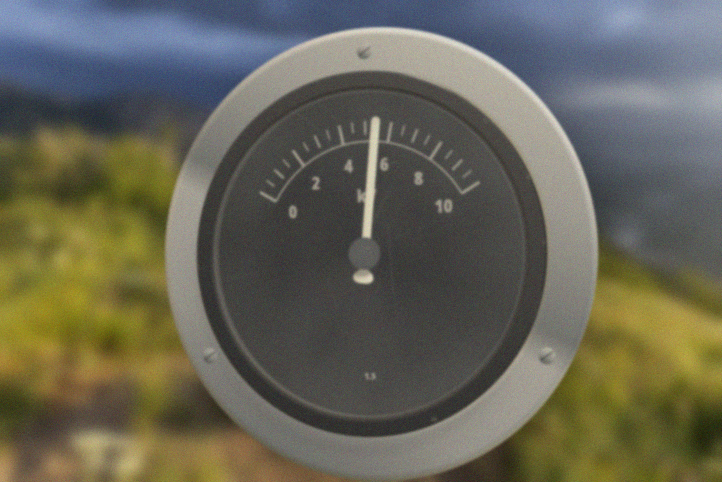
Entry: 5.5 kV
